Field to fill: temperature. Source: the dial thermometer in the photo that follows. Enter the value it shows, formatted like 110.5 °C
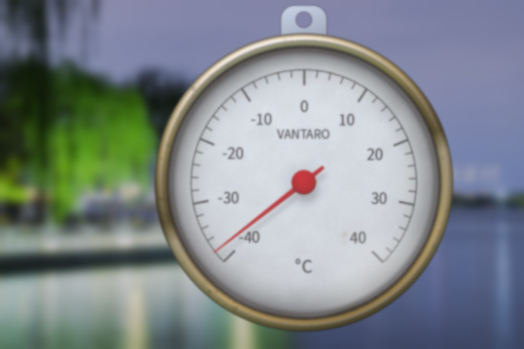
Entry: -38 °C
